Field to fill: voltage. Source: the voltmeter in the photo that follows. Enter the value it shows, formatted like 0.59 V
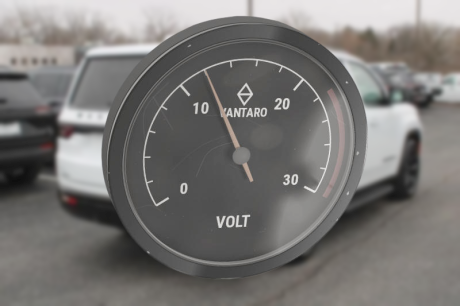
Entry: 12 V
